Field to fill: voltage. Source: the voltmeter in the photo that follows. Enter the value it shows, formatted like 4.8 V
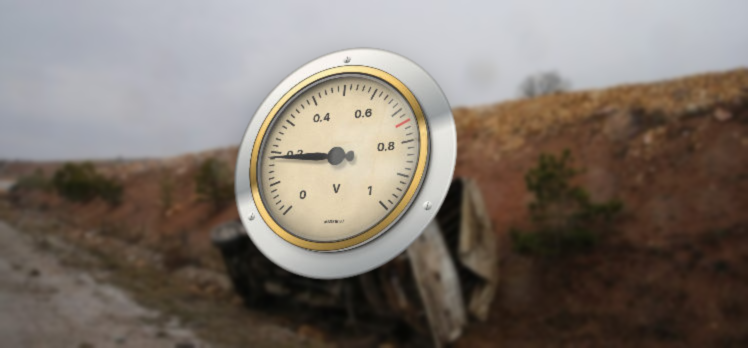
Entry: 0.18 V
